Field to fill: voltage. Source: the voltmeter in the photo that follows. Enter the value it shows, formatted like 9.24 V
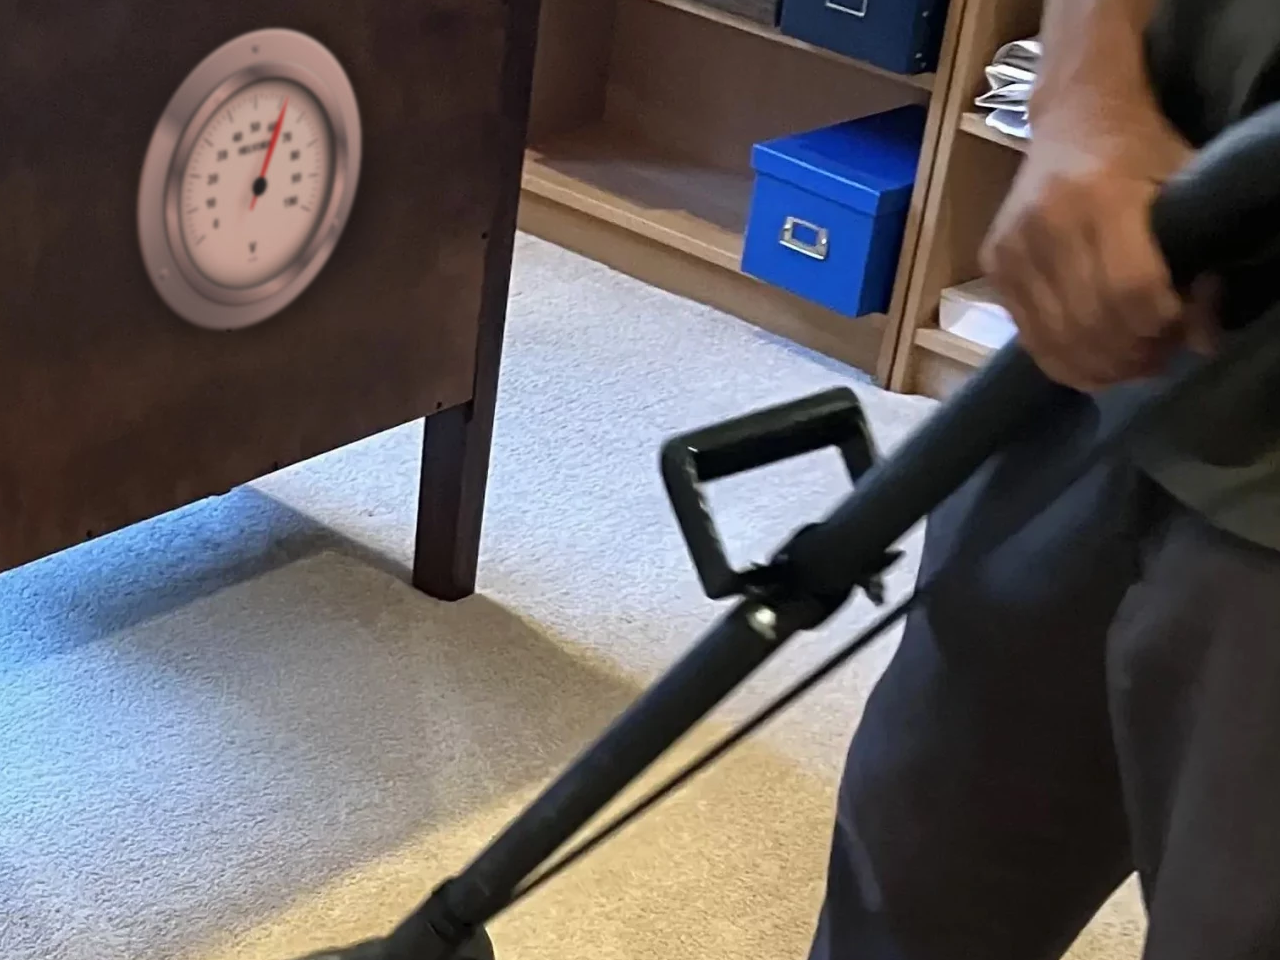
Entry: 60 V
